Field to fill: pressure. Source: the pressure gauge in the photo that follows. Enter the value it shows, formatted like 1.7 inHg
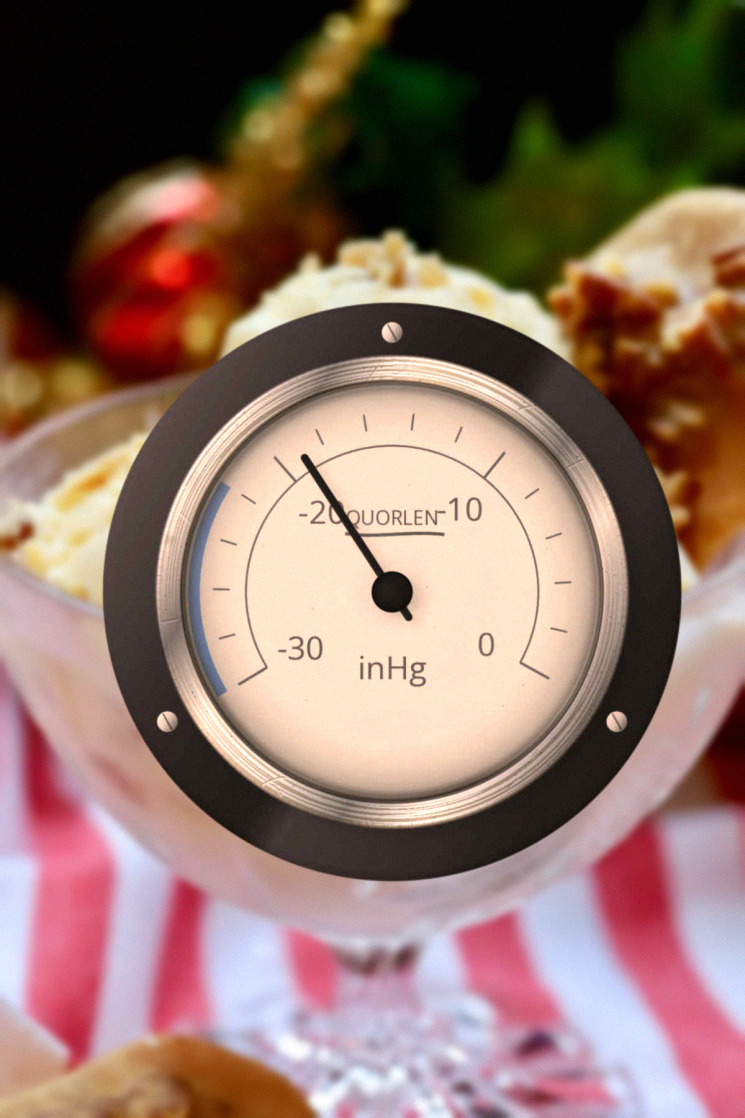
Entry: -19 inHg
